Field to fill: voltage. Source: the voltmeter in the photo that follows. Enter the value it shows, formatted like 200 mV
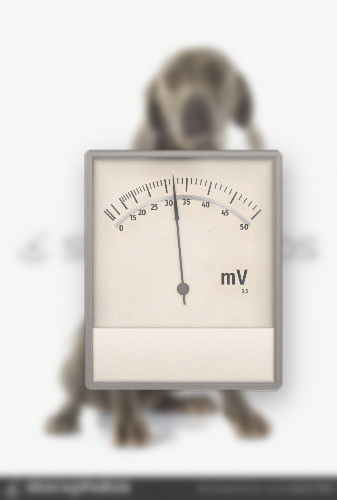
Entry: 32 mV
